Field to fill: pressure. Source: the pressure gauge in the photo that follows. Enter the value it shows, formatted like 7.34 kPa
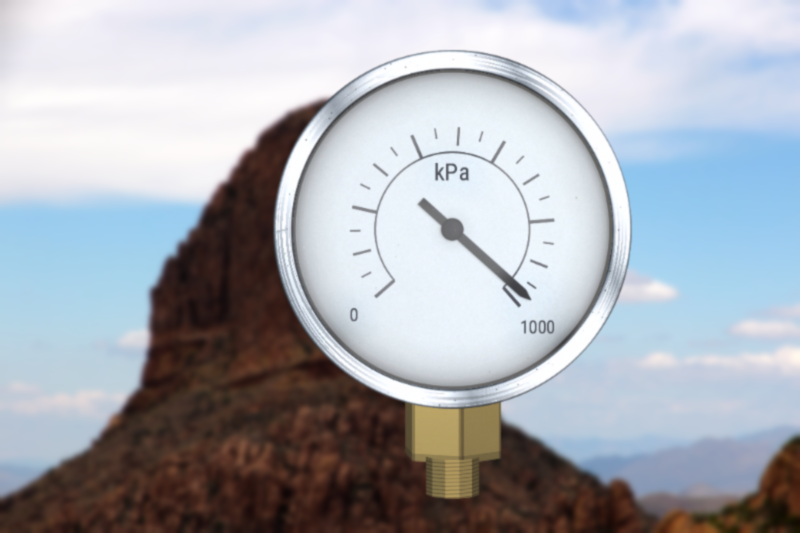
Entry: 975 kPa
